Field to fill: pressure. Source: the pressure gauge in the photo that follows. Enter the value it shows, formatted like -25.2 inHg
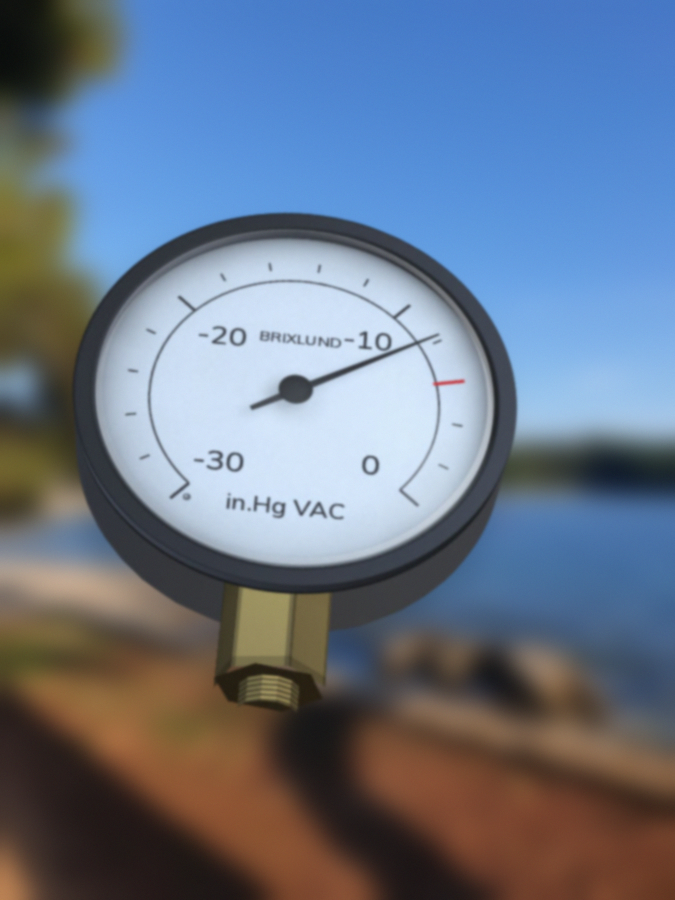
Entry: -8 inHg
